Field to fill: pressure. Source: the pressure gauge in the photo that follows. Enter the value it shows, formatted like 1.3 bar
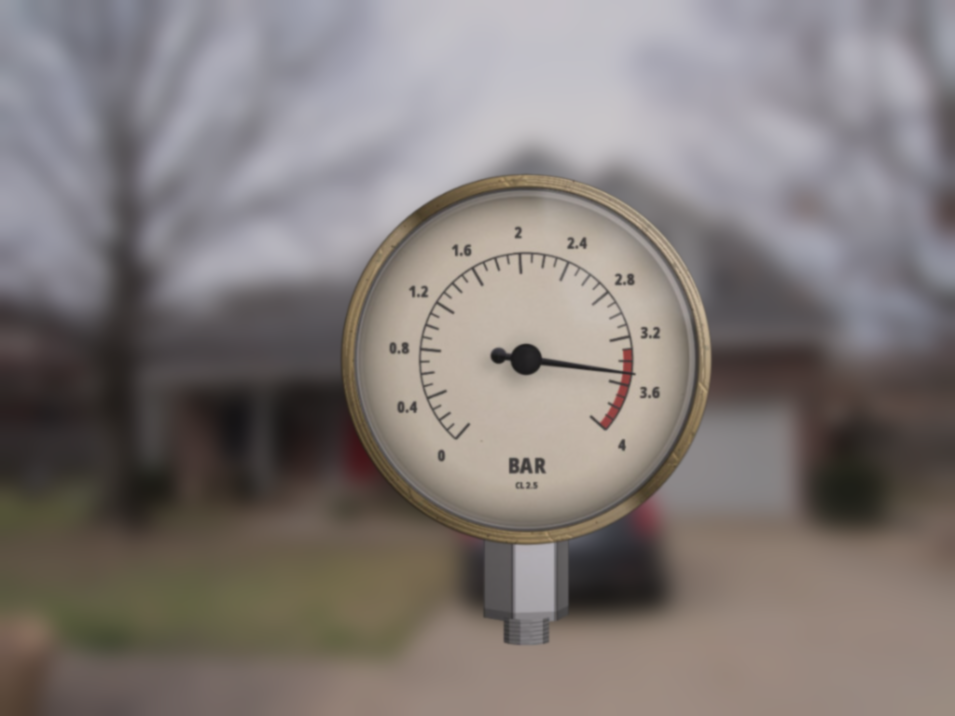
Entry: 3.5 bar
